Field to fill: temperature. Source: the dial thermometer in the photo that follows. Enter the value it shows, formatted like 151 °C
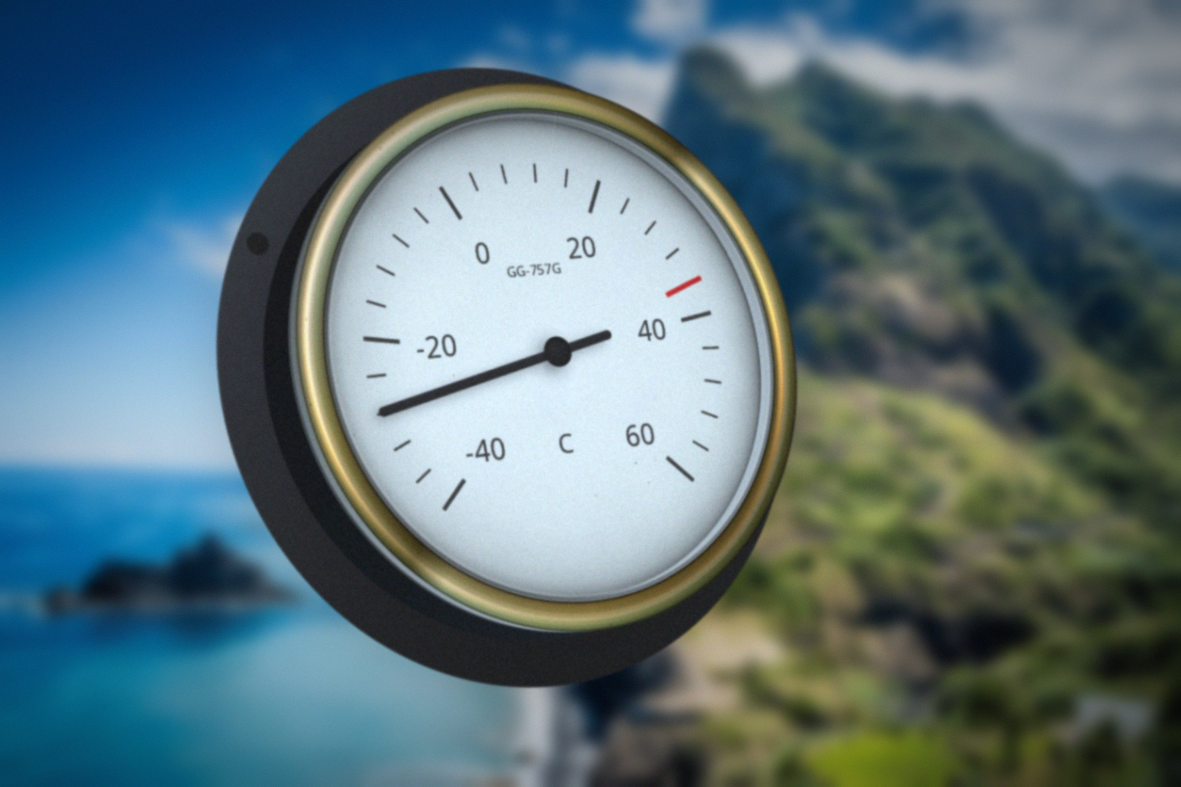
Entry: -28 °C
